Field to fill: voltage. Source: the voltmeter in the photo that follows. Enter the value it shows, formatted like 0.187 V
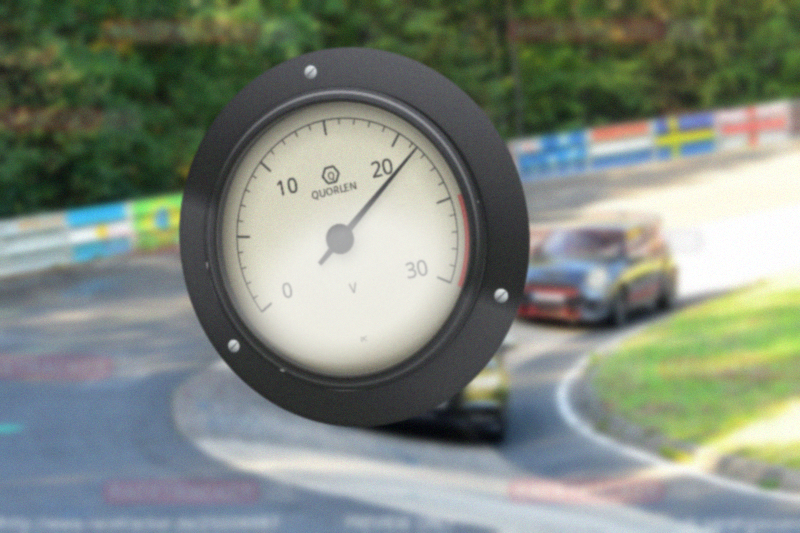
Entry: 21.5 V
